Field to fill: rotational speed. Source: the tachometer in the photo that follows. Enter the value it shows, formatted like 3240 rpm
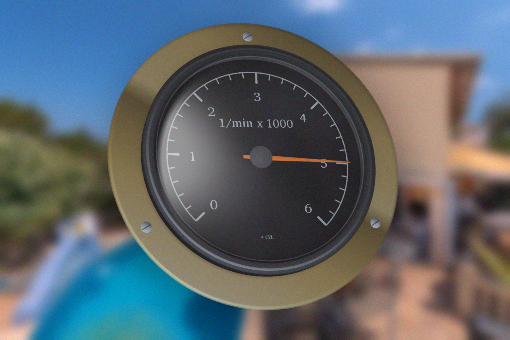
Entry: 5000 rpm
